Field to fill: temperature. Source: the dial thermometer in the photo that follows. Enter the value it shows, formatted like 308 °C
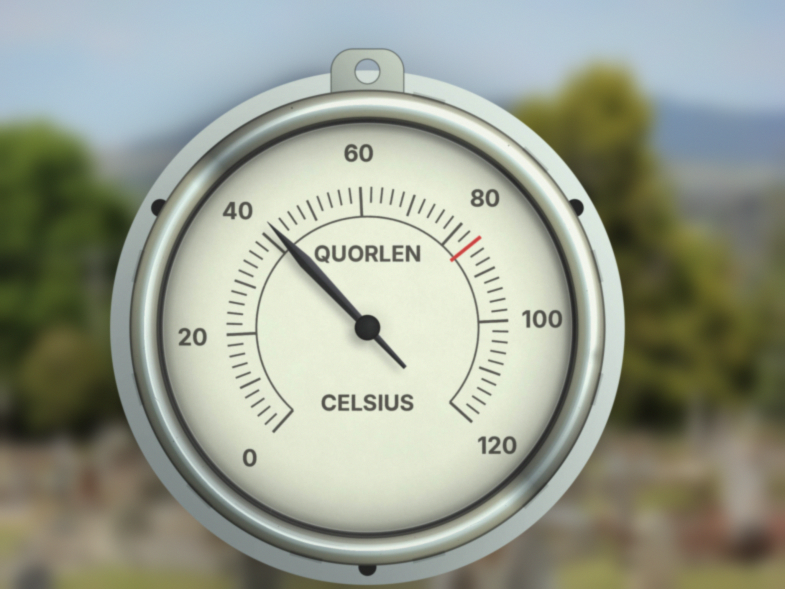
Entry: 42 °C
